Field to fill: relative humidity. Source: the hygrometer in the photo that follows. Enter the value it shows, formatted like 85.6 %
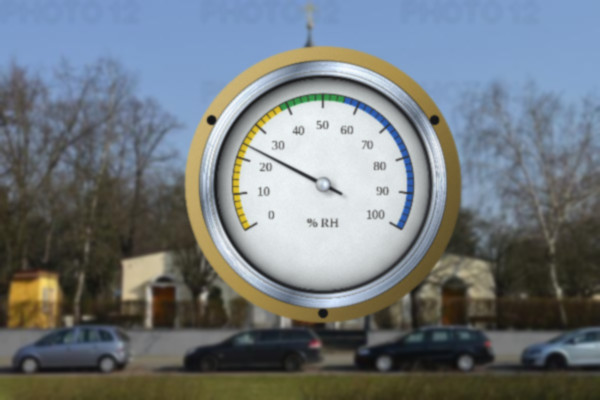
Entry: 24 %
